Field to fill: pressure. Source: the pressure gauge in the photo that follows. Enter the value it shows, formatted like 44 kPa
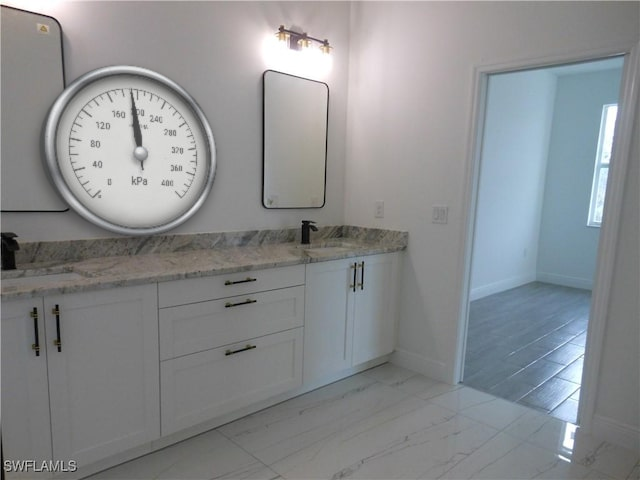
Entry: 190 kPa
